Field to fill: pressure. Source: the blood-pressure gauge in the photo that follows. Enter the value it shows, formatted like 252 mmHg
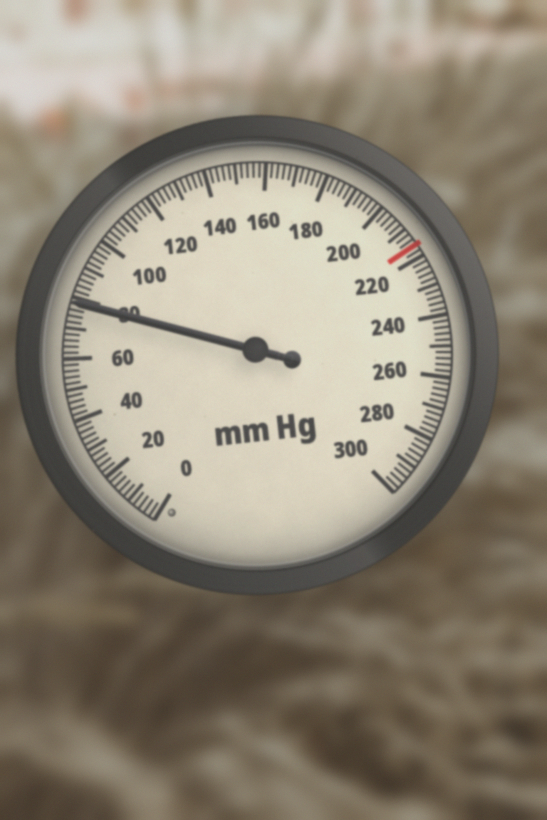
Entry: 78 mmHg
